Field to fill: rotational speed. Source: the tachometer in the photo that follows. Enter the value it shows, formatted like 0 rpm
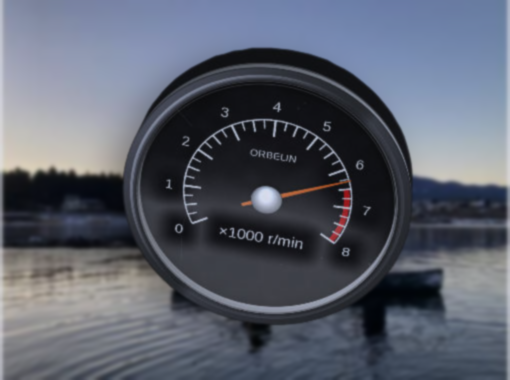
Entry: 6250 rpm
